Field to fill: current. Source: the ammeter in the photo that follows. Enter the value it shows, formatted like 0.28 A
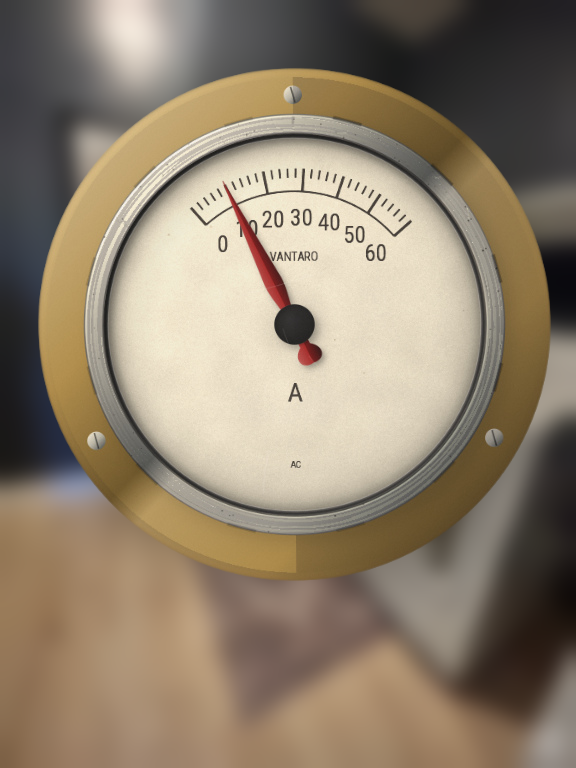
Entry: 10 A
